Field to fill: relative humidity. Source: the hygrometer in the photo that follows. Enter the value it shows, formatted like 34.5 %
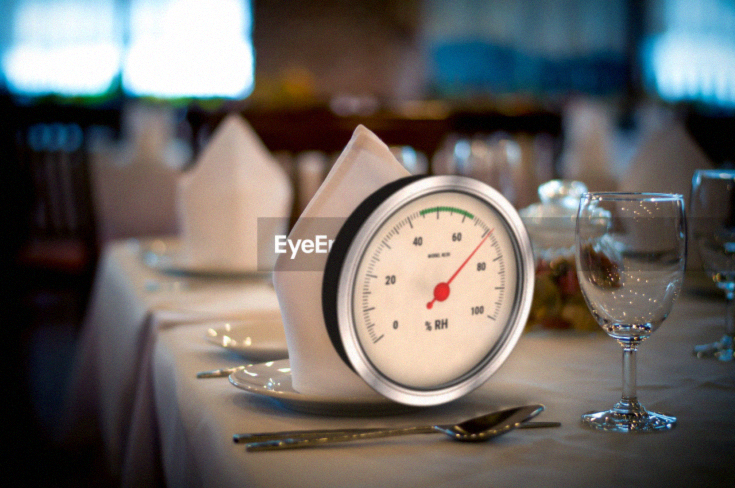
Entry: 70 %
